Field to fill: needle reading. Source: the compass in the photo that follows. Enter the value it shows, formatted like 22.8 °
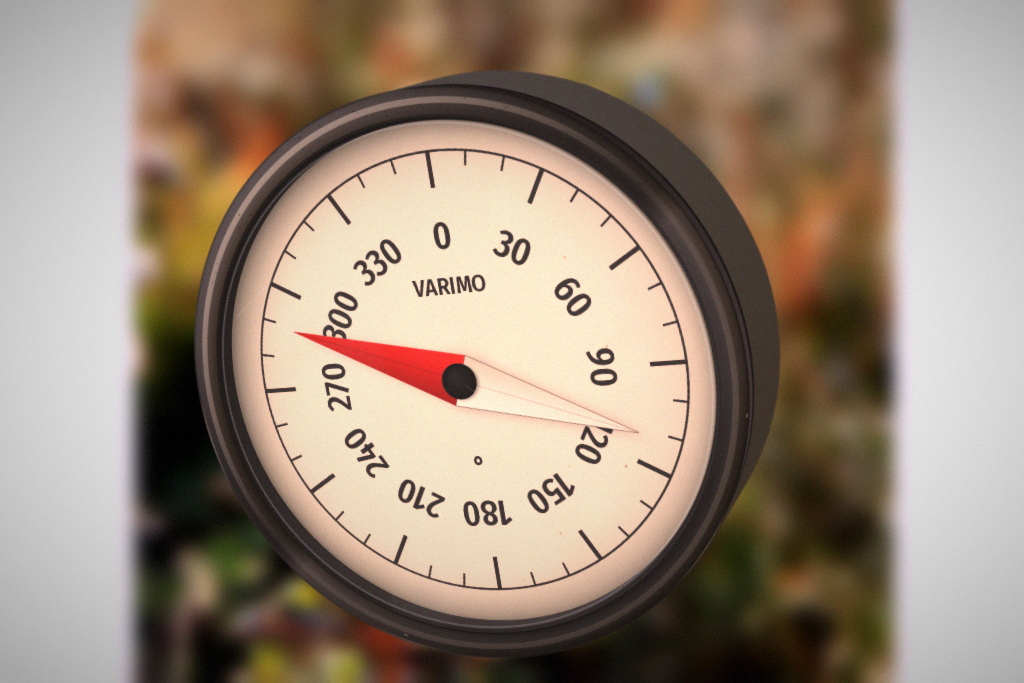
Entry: 290 °
